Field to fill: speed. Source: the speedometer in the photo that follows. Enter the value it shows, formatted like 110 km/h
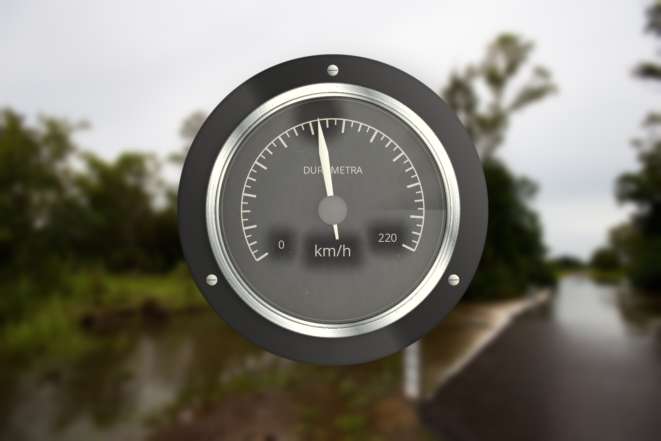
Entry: 105 km/h
